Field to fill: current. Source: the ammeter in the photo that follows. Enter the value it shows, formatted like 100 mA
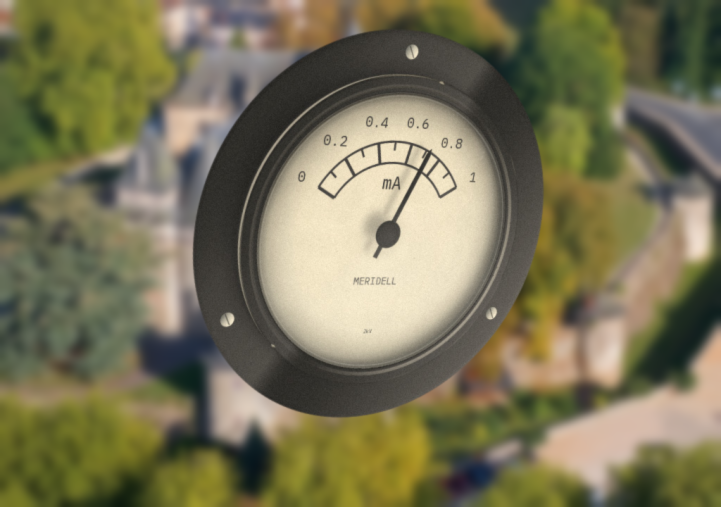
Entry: 0.7 mA
